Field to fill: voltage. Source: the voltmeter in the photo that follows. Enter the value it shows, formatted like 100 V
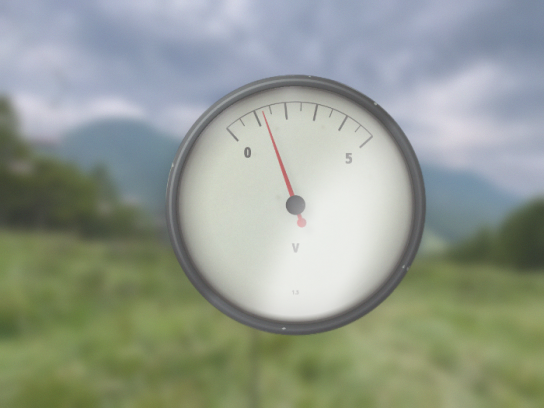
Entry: 1.25 V
